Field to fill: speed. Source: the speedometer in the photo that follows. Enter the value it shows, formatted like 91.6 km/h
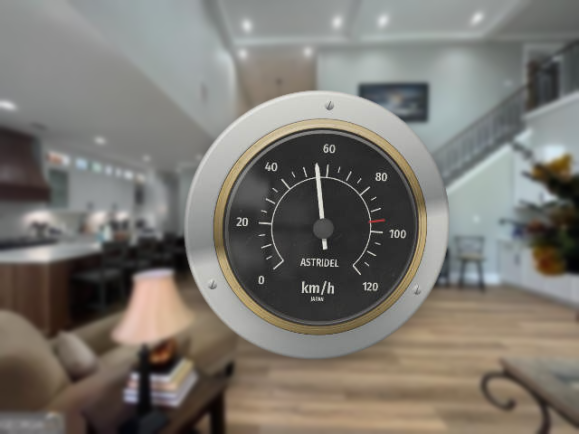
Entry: 55 km/h
